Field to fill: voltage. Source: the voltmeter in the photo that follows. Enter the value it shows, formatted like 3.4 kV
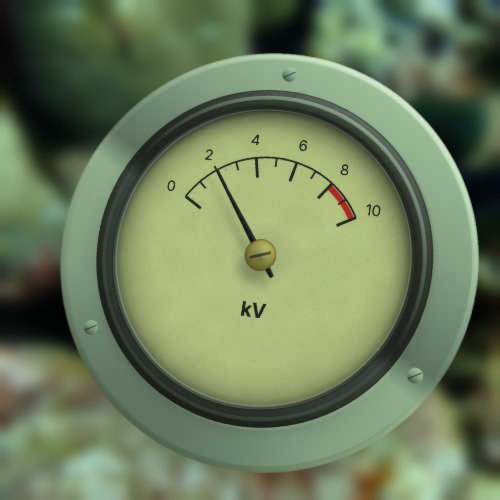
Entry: 2 kV
